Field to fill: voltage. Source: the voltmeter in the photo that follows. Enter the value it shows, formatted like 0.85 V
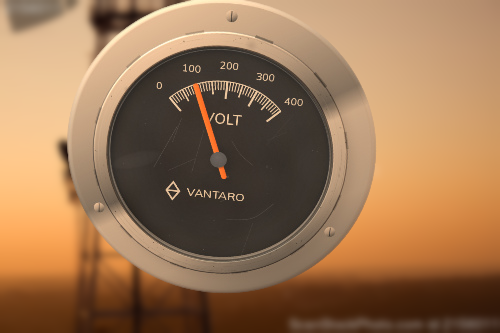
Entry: 100 V
